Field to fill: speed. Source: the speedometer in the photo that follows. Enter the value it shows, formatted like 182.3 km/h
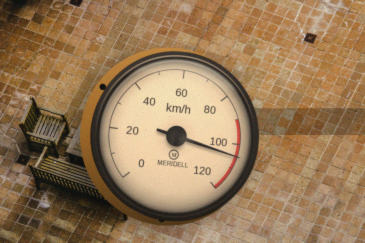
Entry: 105 km/h
